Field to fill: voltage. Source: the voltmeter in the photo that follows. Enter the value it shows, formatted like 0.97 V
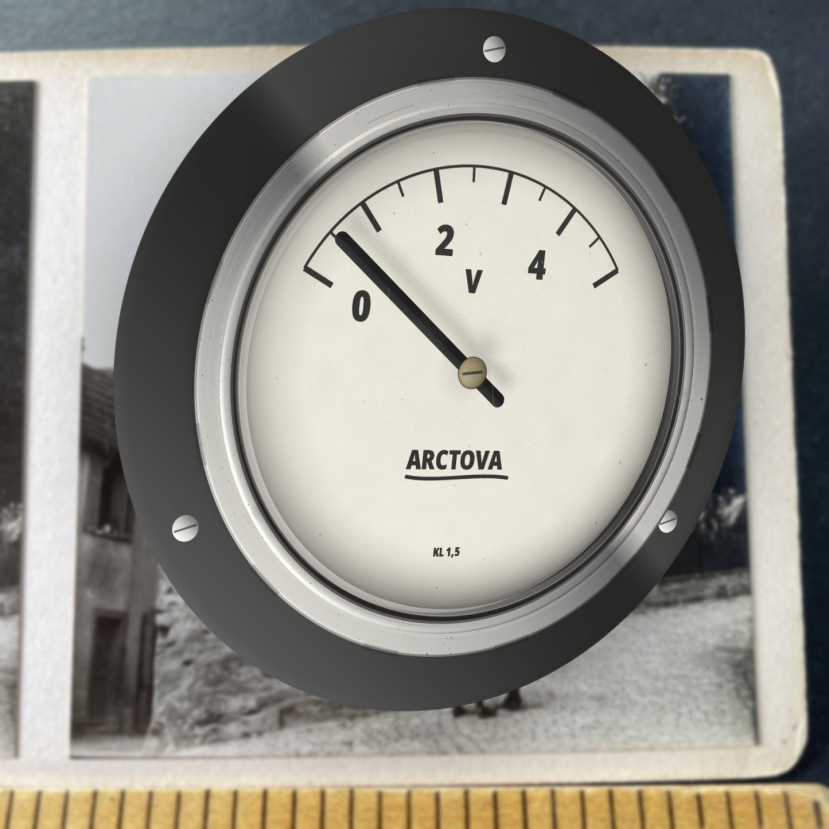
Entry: 0.5 V
